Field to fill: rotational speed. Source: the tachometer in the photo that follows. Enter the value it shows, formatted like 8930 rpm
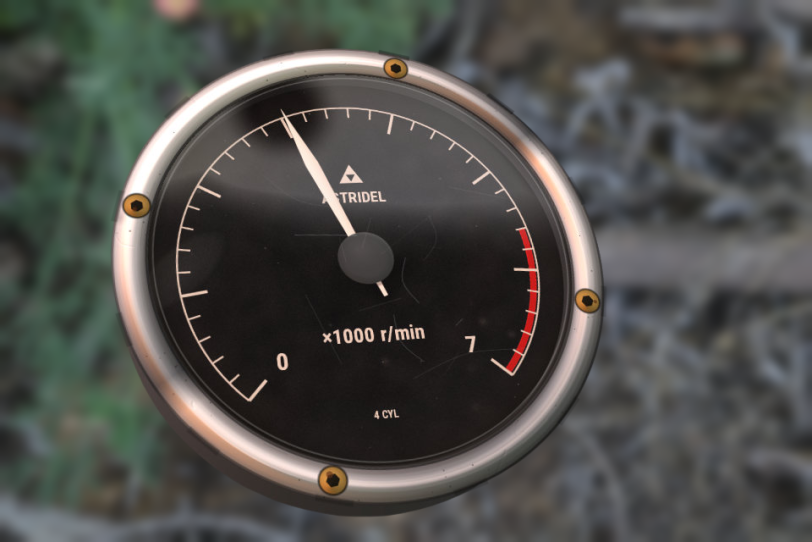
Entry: 3000 rpm
